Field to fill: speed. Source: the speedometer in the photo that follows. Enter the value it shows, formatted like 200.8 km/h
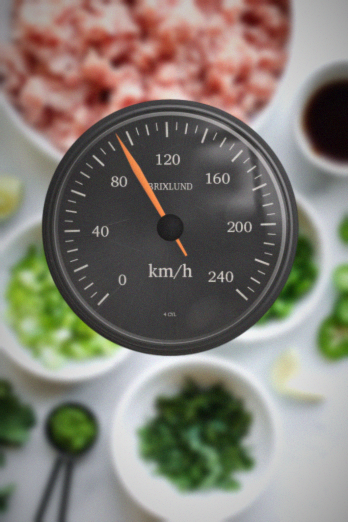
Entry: 95 km/h
